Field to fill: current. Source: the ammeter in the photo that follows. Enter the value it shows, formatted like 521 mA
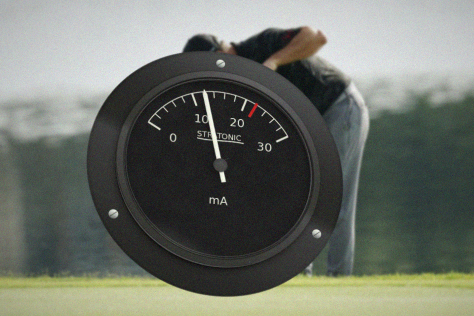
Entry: 12 mA
